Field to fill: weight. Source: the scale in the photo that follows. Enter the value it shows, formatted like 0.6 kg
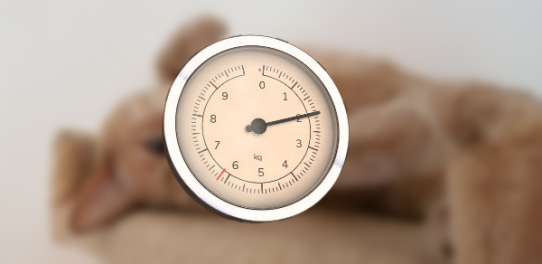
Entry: 2 kg
